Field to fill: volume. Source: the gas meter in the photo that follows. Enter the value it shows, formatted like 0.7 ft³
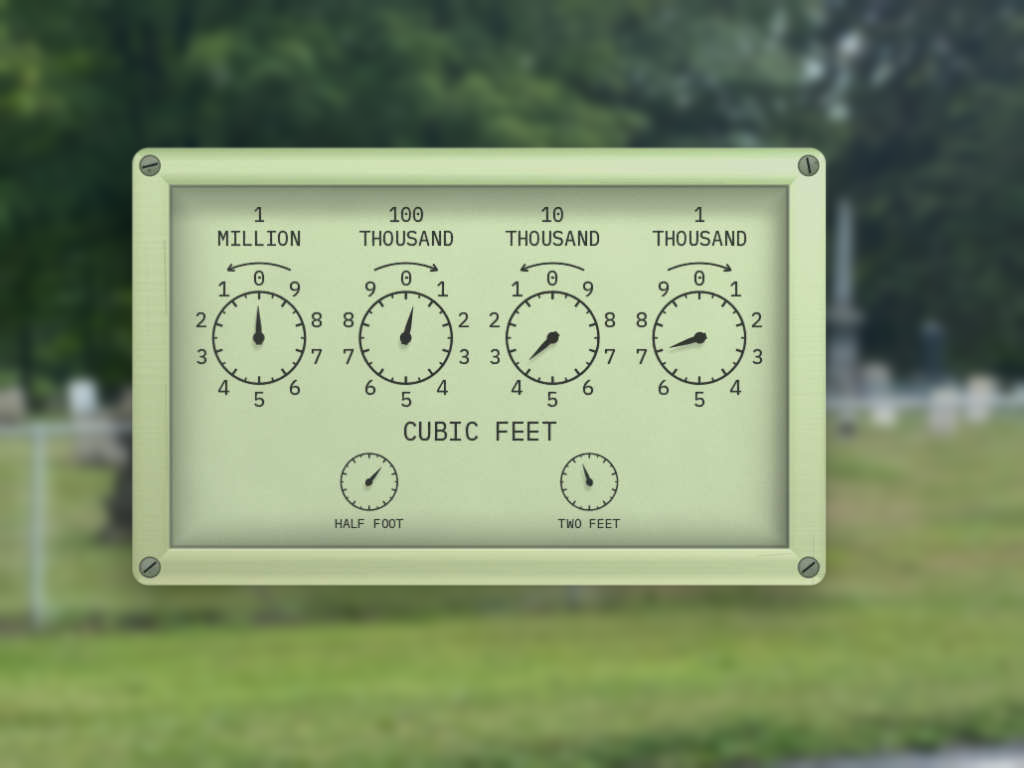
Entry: 3700 ft³
